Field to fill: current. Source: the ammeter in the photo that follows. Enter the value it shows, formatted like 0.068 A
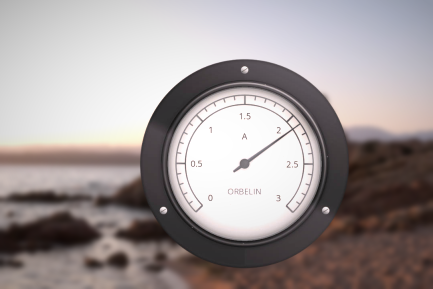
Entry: 2.1 A
